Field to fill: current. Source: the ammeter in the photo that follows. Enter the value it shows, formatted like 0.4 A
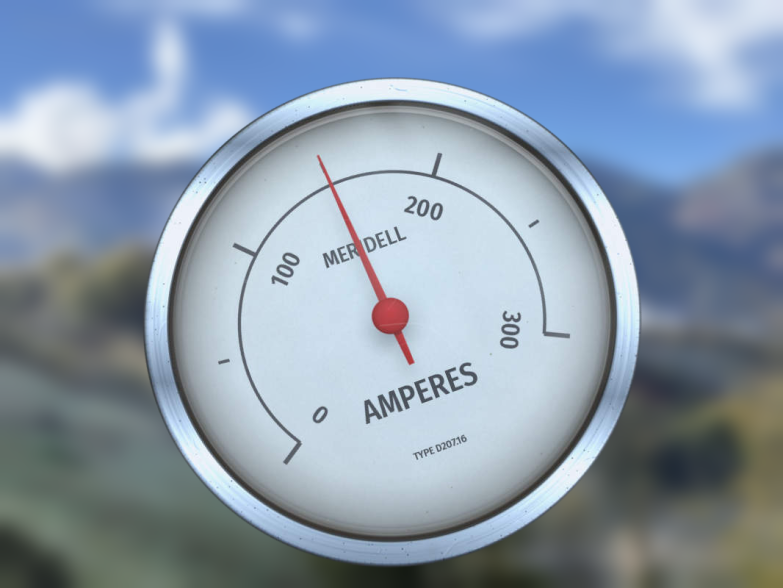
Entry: 150 A
